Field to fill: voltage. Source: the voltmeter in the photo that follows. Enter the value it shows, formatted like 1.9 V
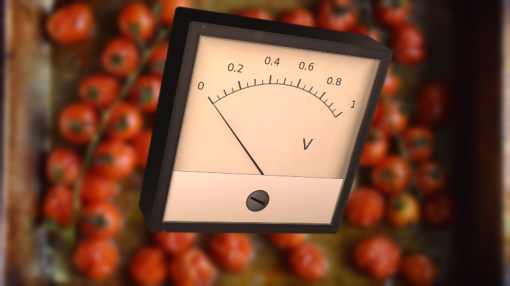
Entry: 0 V
